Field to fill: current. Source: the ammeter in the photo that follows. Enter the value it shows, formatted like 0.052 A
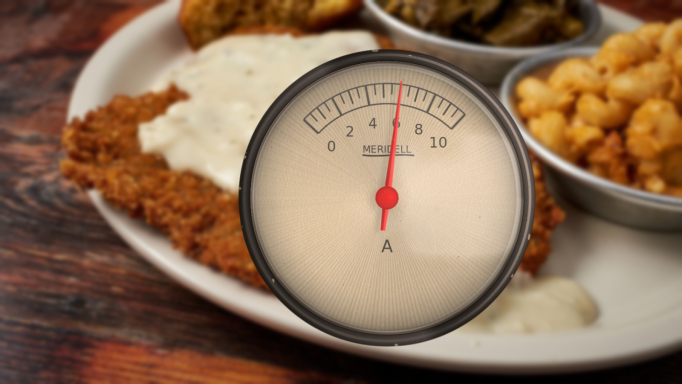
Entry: 6 A
